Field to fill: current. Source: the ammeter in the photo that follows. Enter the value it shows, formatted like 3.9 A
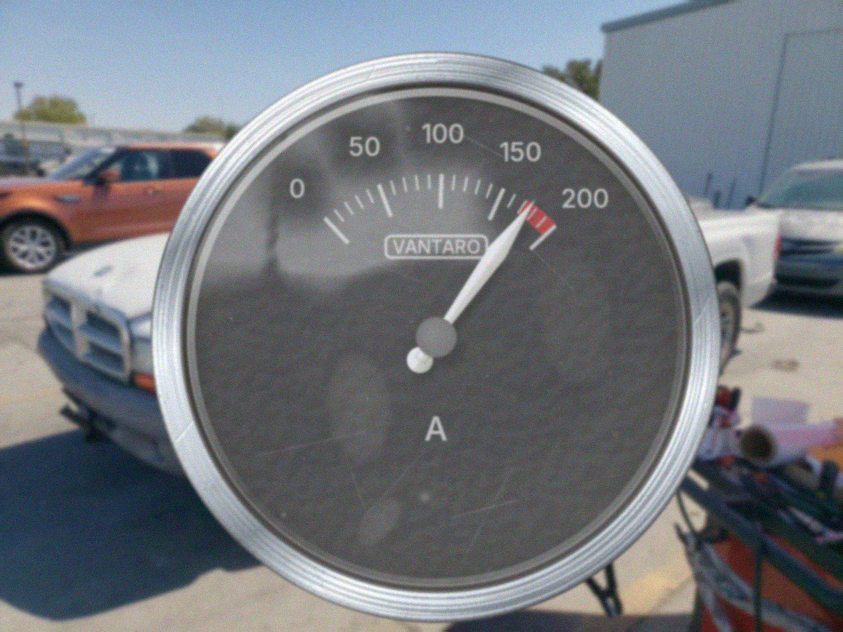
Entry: 175 A
